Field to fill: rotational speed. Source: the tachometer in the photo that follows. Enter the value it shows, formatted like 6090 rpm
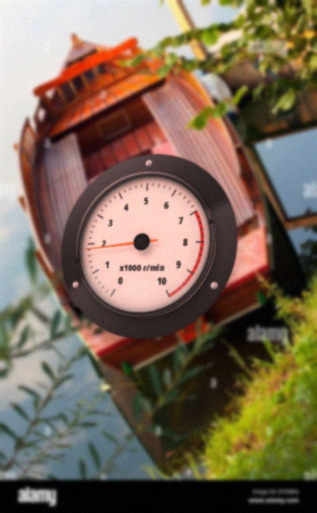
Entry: 1800 rpm
